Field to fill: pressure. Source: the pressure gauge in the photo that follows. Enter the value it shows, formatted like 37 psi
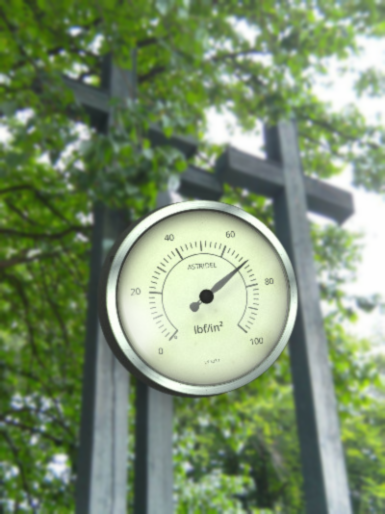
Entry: 70 psi
